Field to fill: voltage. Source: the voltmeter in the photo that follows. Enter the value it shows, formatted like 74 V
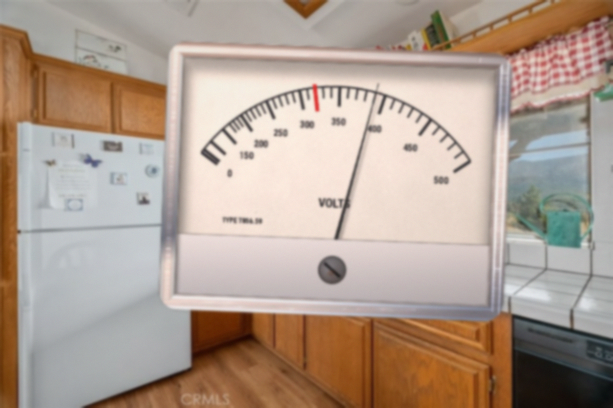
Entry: 390 V
